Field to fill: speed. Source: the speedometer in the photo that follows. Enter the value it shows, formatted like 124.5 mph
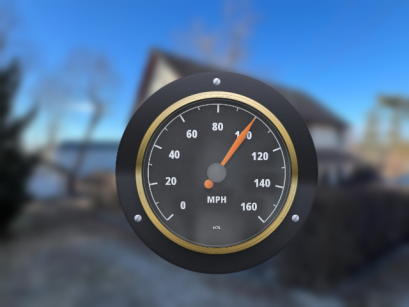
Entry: 100 mph
